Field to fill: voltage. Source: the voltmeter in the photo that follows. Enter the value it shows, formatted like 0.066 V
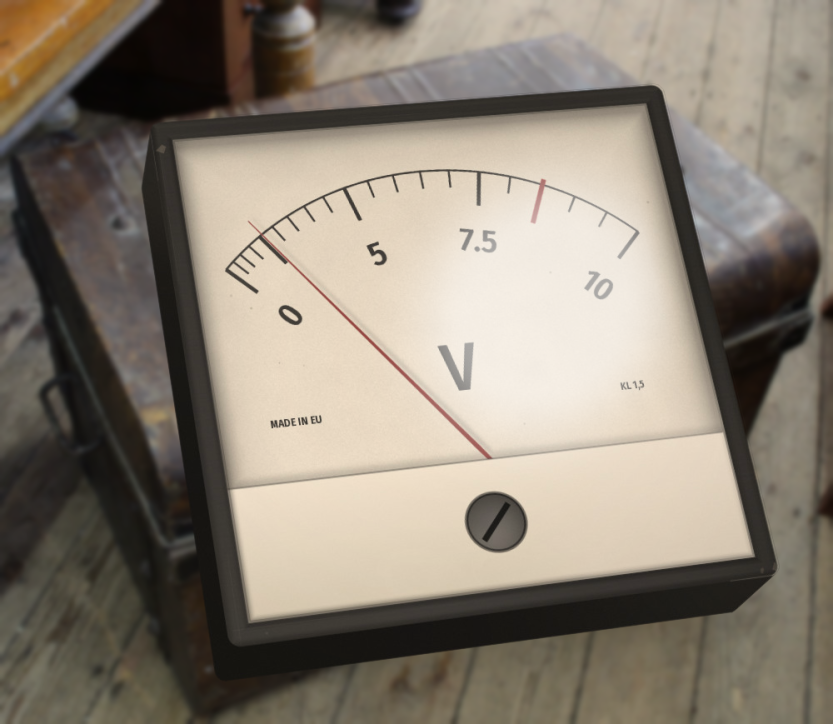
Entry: 2.5 V
